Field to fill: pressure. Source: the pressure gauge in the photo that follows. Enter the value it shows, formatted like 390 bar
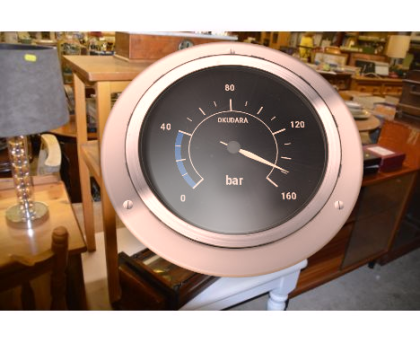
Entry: 150 bar
